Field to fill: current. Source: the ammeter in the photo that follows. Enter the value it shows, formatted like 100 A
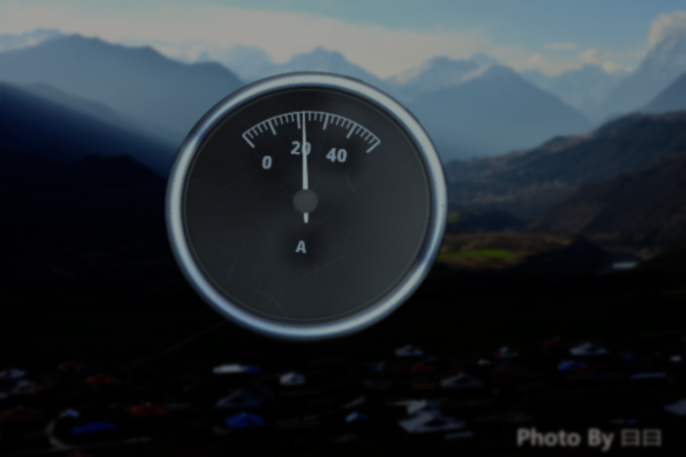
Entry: 22 A
